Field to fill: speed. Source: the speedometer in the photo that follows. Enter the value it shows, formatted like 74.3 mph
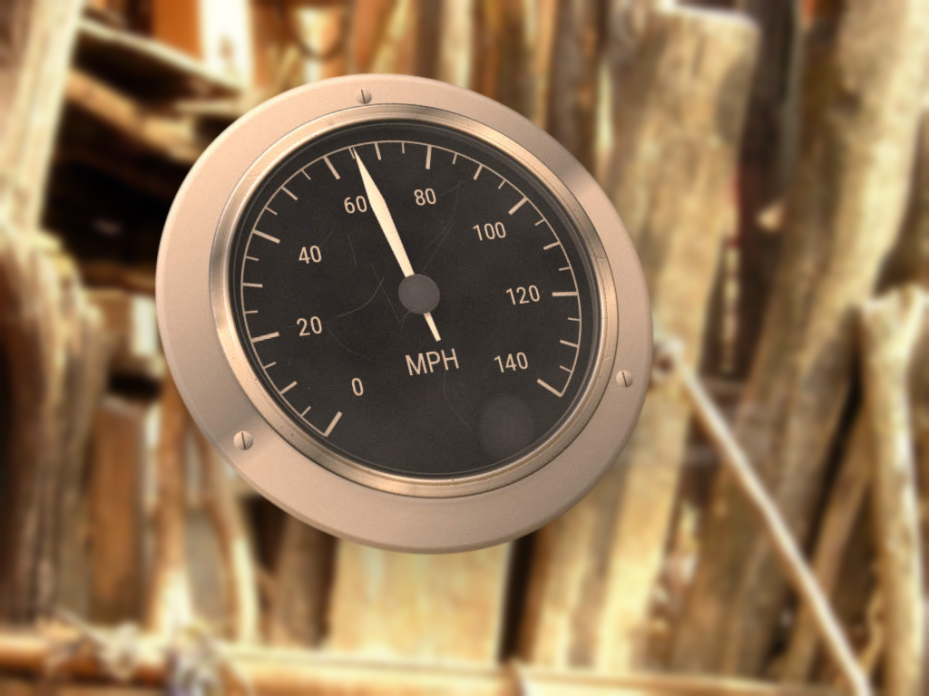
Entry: 65 mph
